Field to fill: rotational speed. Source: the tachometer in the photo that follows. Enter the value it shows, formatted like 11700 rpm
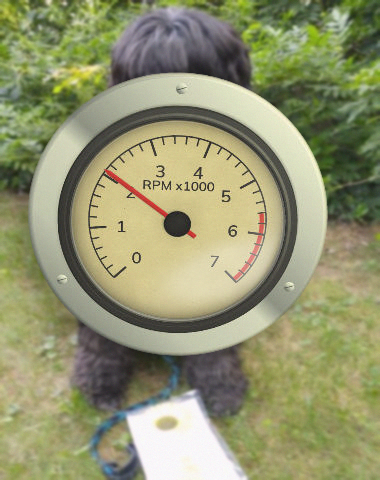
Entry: 2100 rpm
